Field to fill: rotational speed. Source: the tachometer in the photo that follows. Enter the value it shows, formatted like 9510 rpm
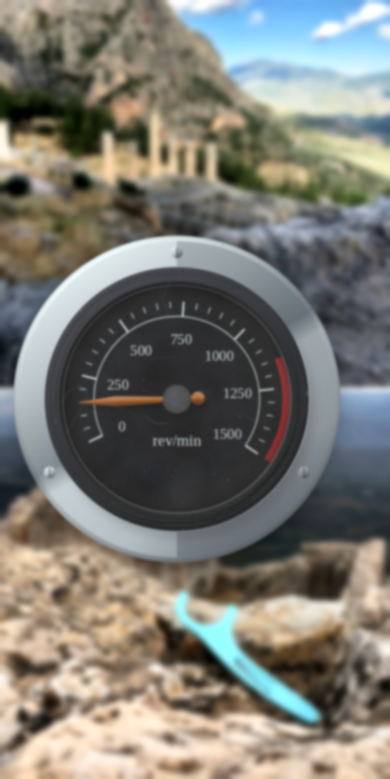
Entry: 150 rpm
